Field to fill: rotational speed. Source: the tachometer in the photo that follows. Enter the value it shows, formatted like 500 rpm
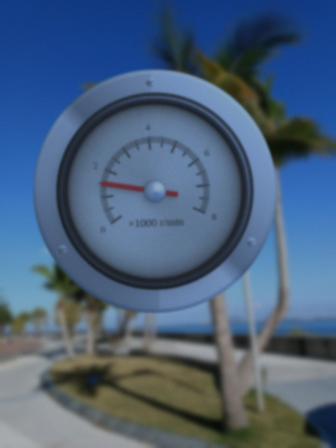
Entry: 1500 rpm
